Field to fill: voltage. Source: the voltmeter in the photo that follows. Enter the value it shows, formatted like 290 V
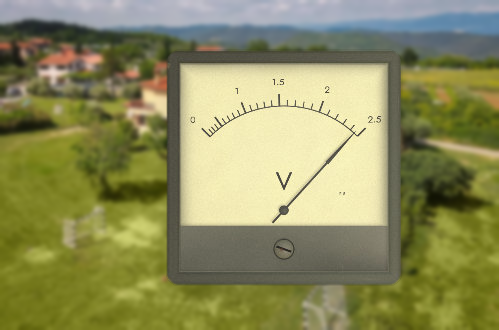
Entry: 2.45 V
